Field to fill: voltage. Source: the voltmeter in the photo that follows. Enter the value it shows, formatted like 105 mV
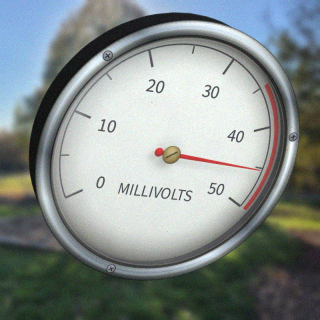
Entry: 45 mV
